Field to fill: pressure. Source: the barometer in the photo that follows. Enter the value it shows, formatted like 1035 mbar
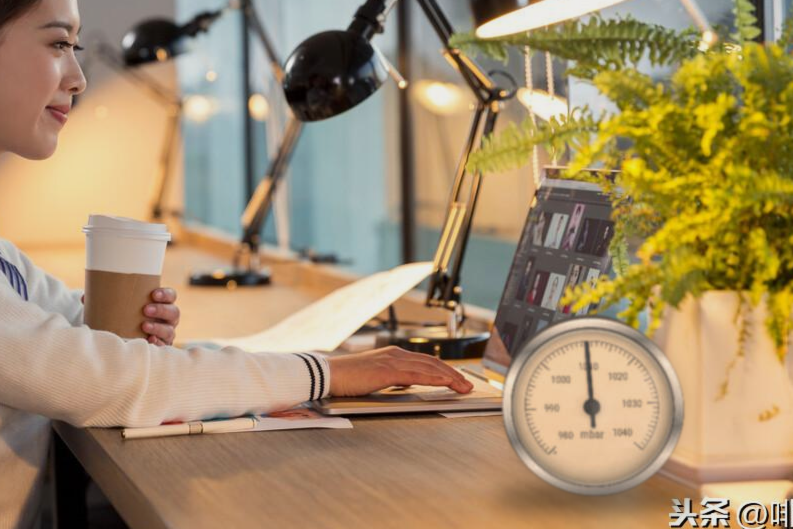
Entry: 1010 mbar
